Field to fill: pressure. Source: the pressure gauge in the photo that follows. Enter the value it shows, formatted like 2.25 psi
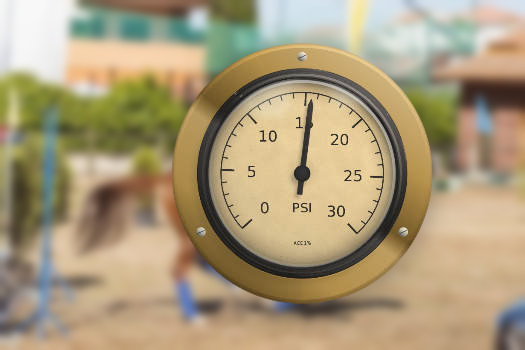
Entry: 15.5 psi
